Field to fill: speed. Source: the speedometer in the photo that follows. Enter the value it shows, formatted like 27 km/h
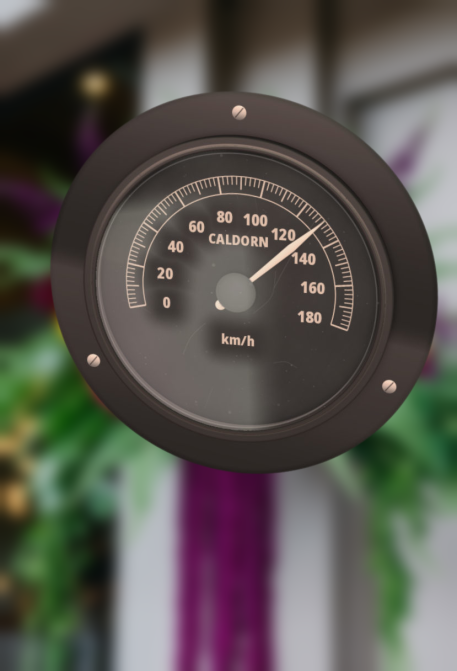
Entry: 130 km/h
